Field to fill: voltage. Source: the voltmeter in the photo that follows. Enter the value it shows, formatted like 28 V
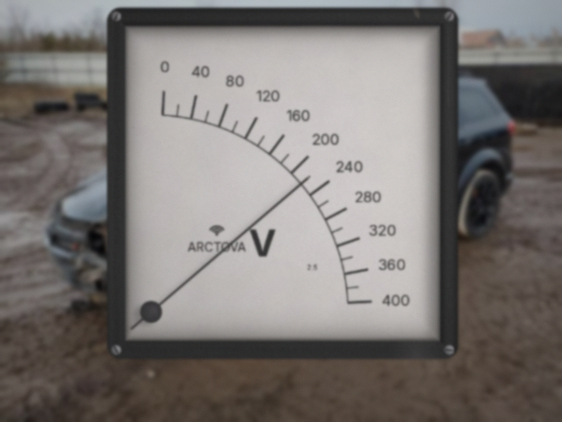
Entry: 220 V
